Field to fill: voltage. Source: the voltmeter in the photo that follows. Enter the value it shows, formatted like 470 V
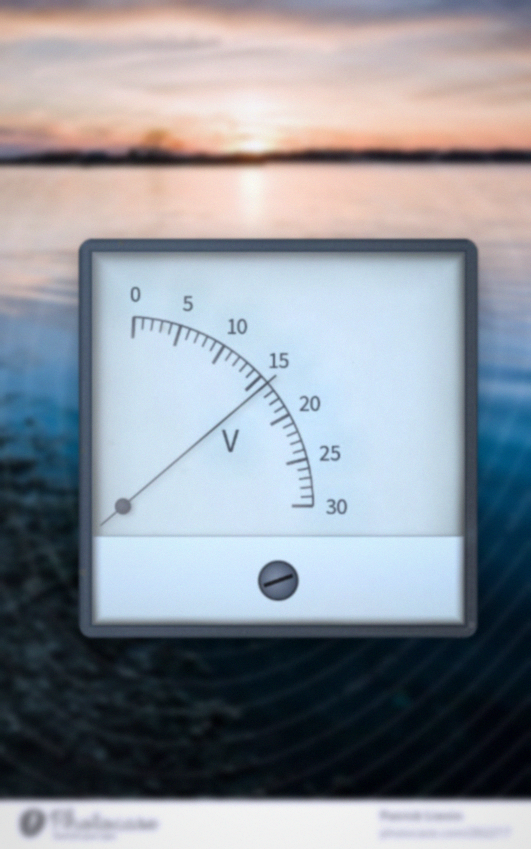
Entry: 16 V
